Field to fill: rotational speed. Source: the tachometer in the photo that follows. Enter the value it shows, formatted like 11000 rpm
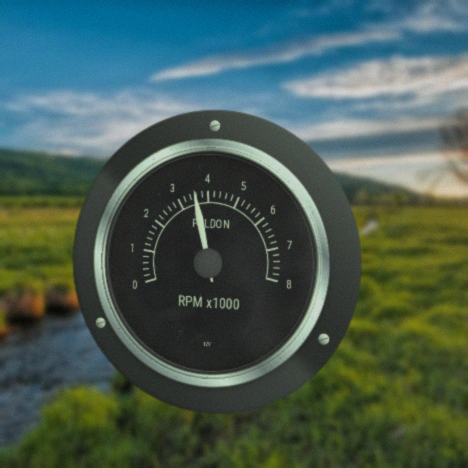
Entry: 3600 rpm
